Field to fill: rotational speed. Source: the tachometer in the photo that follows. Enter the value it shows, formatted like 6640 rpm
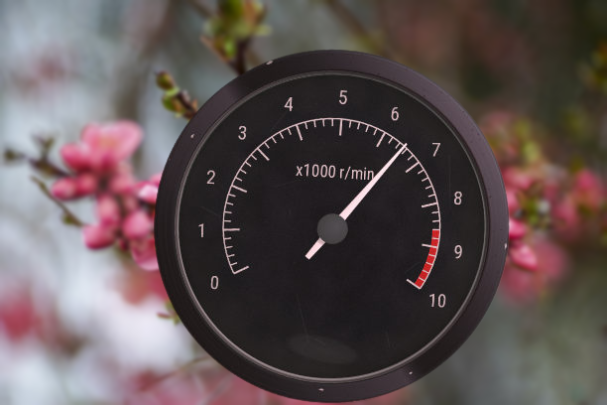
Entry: 6500 rpm
